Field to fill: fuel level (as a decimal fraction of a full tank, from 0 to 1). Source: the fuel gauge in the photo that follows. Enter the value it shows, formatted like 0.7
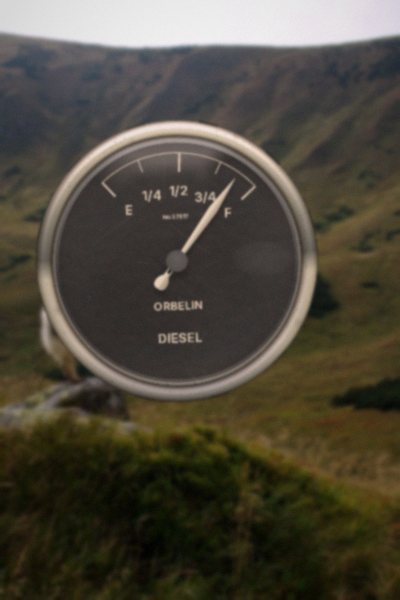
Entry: 0.875
